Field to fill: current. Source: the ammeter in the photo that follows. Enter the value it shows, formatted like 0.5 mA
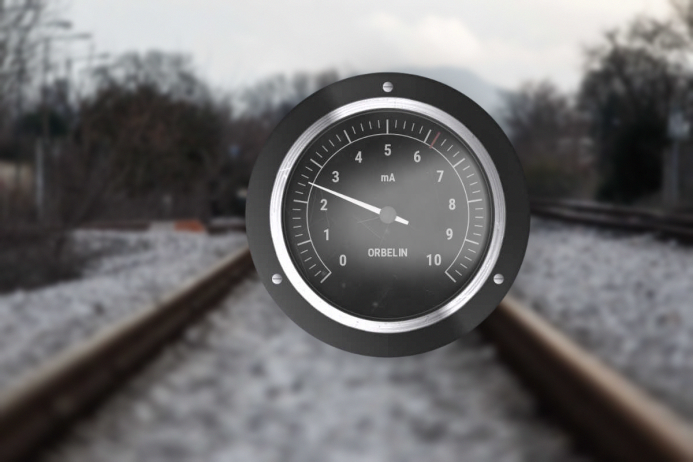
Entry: 2.5 mA
